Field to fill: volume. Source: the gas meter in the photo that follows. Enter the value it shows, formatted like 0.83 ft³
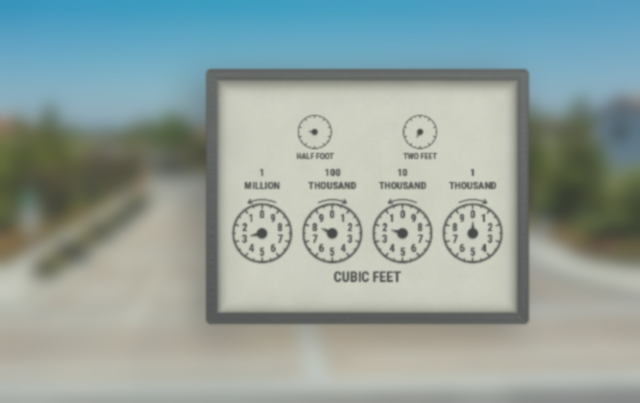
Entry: 282000 ft³
